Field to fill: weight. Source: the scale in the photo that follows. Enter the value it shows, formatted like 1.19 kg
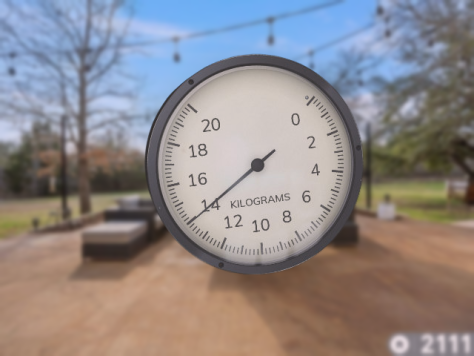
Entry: 14 kg
